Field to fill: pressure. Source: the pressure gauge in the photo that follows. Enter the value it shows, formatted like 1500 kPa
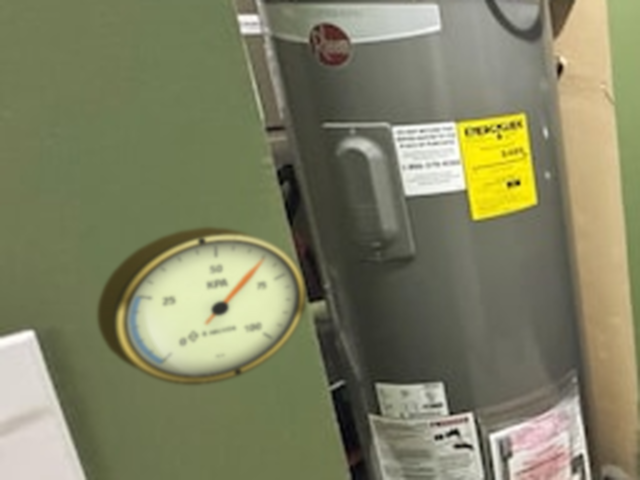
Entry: 65 kPa
